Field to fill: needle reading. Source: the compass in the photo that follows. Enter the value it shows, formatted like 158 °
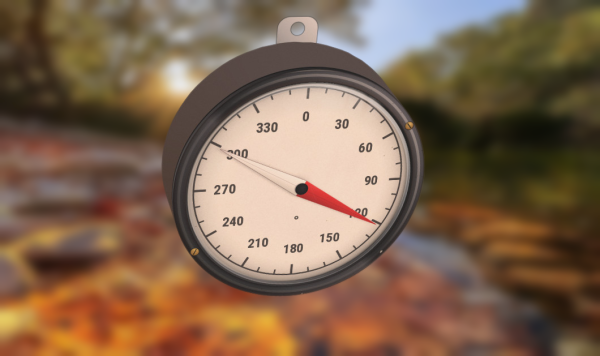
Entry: 120 °
